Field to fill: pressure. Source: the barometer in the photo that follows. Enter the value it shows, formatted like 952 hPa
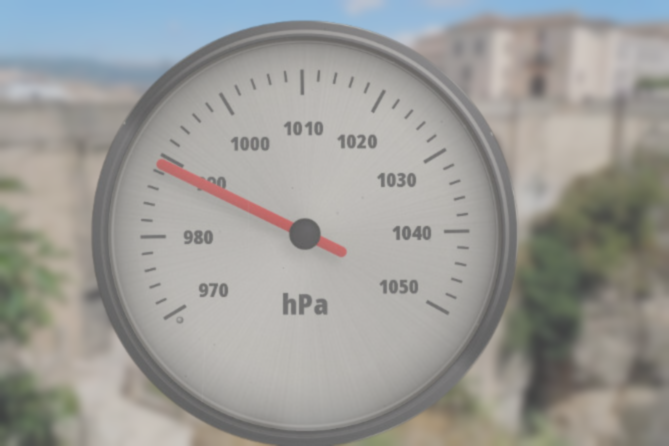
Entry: 989 hPa
